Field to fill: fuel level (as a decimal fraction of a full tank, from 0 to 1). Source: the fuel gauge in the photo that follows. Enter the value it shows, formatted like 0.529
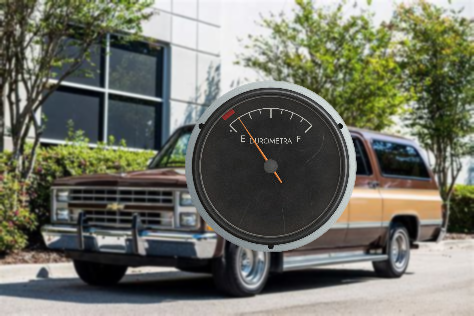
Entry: 0.125
